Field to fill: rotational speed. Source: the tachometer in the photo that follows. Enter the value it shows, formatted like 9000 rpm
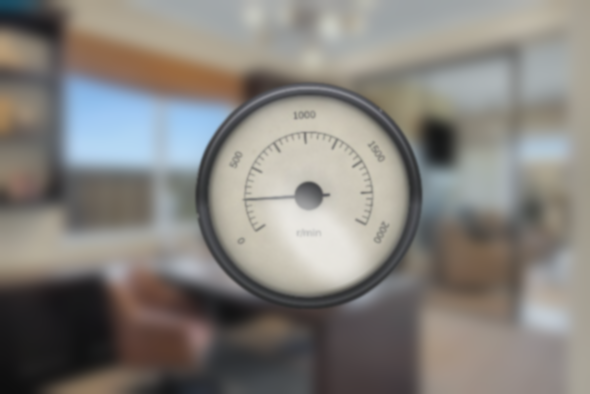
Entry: 250 rpm
